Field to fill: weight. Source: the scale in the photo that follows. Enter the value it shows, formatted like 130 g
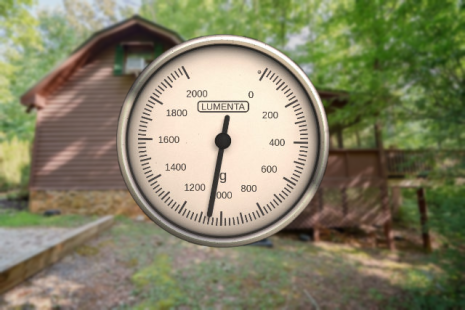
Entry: 1060 g
